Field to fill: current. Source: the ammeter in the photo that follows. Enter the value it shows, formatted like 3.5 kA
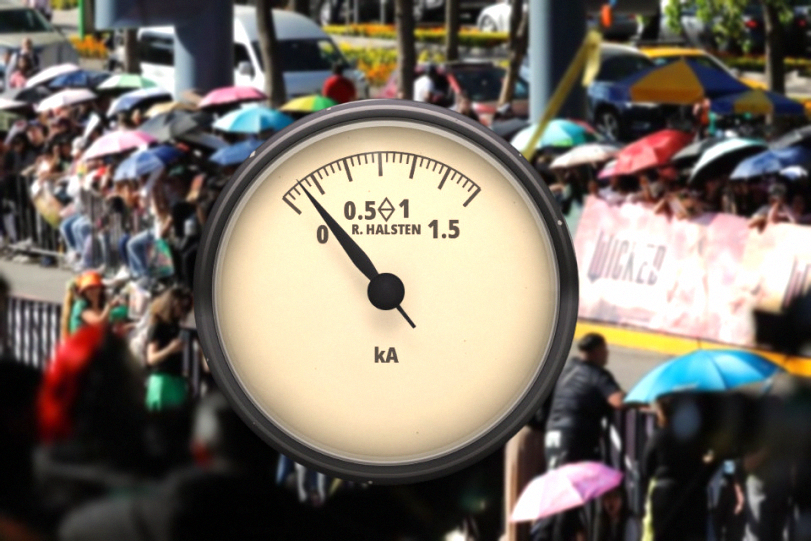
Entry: 0.15 kA
